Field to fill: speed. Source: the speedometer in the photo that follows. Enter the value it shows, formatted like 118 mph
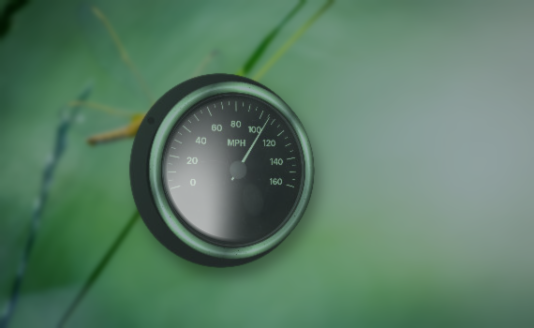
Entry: 105 mph
